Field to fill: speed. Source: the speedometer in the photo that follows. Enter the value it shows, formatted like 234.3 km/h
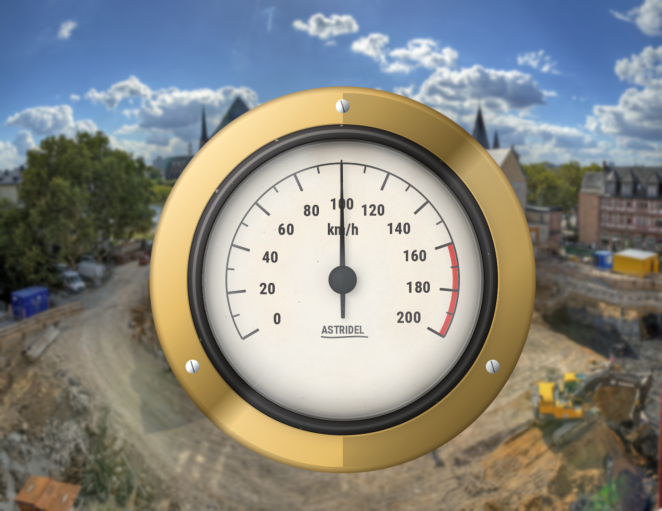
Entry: 100 km/h
